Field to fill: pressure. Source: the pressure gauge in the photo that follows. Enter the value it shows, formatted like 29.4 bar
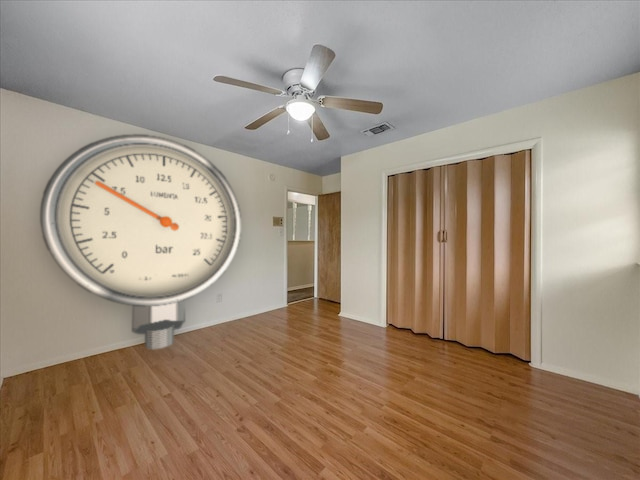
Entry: 7 bar
